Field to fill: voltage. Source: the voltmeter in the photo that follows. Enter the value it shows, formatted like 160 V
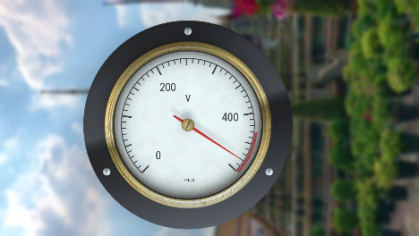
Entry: 480 V
